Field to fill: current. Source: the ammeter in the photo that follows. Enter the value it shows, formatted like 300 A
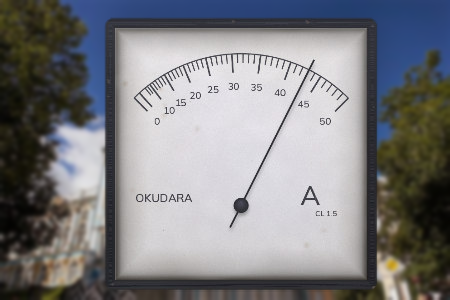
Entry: 43 A
